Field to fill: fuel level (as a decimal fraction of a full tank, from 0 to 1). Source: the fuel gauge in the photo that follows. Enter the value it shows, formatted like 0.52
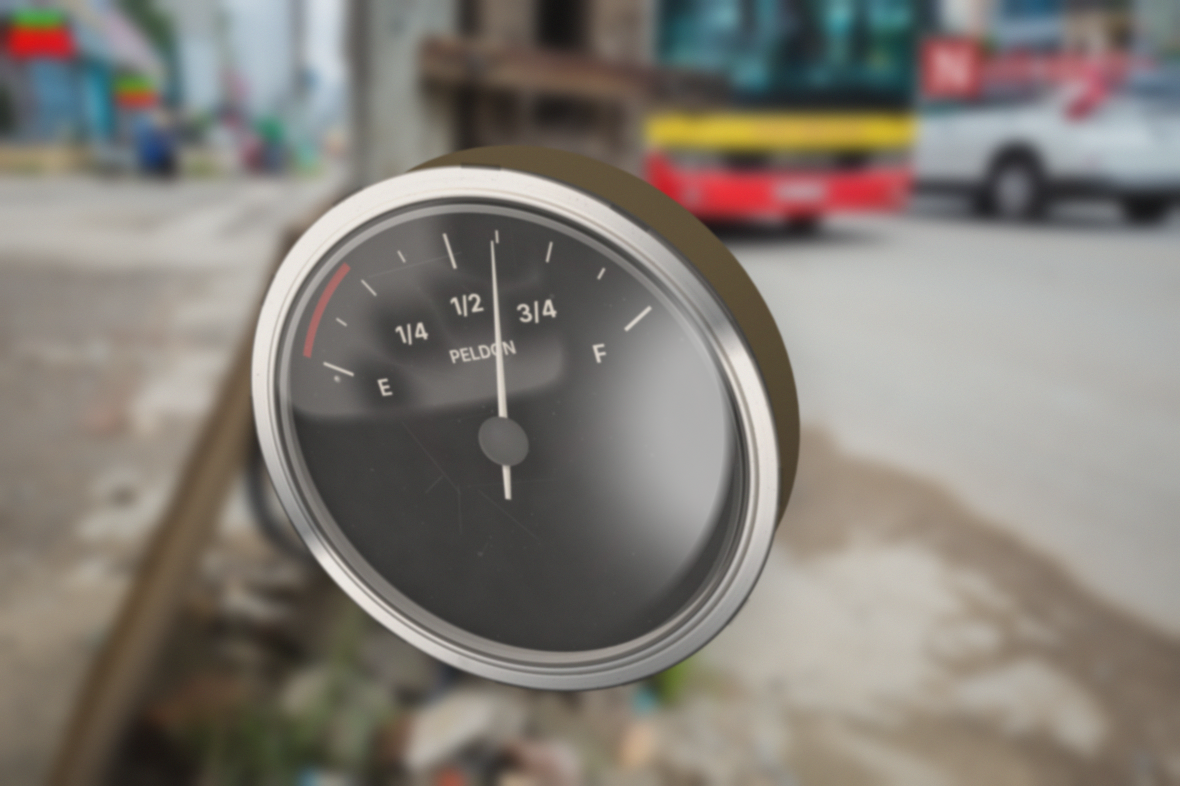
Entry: 0.625
